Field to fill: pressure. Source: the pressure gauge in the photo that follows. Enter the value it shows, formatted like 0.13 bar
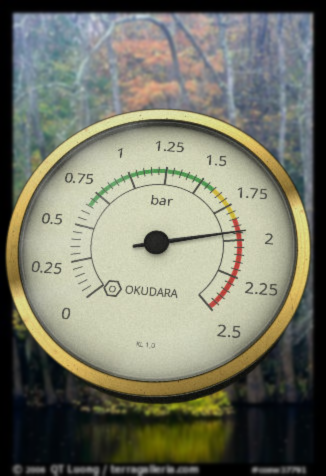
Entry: 1.95 bar
